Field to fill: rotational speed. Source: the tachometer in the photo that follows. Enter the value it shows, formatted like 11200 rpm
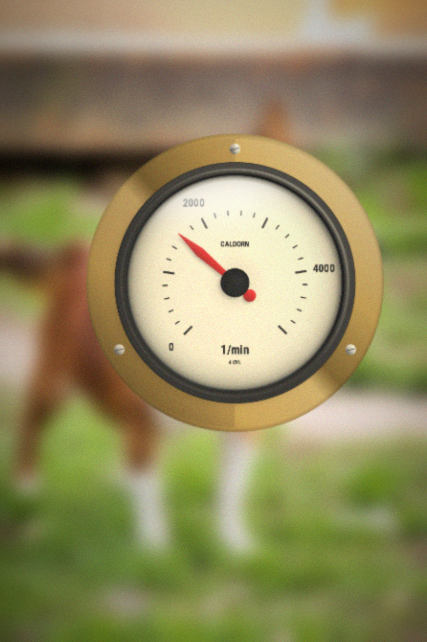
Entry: 1600 rpm
